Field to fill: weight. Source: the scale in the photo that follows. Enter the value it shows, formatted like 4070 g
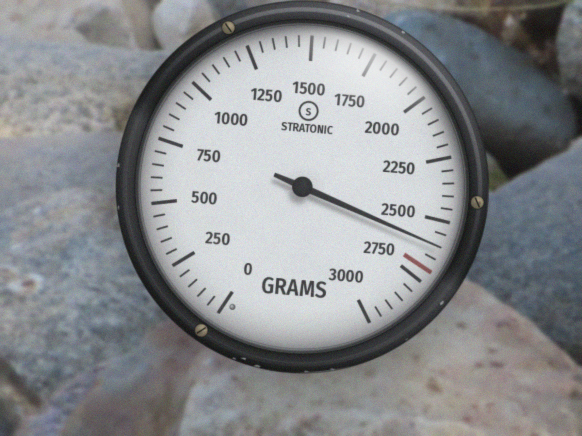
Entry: 2600 g
